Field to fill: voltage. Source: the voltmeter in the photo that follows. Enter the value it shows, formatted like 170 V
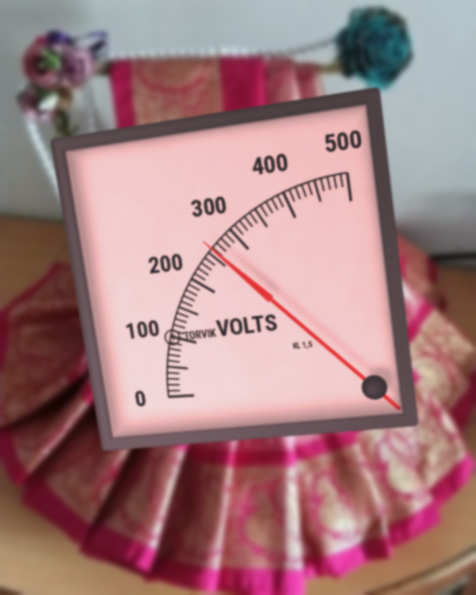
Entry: 260 V
